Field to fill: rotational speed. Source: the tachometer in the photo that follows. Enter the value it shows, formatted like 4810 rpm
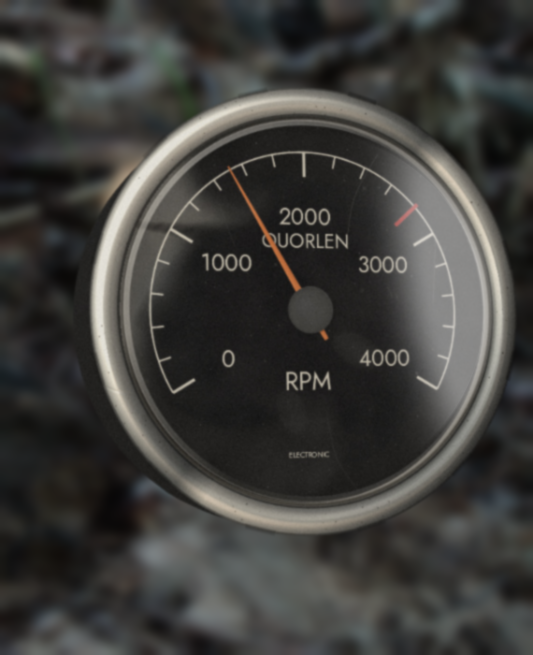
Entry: 1500 rpm
